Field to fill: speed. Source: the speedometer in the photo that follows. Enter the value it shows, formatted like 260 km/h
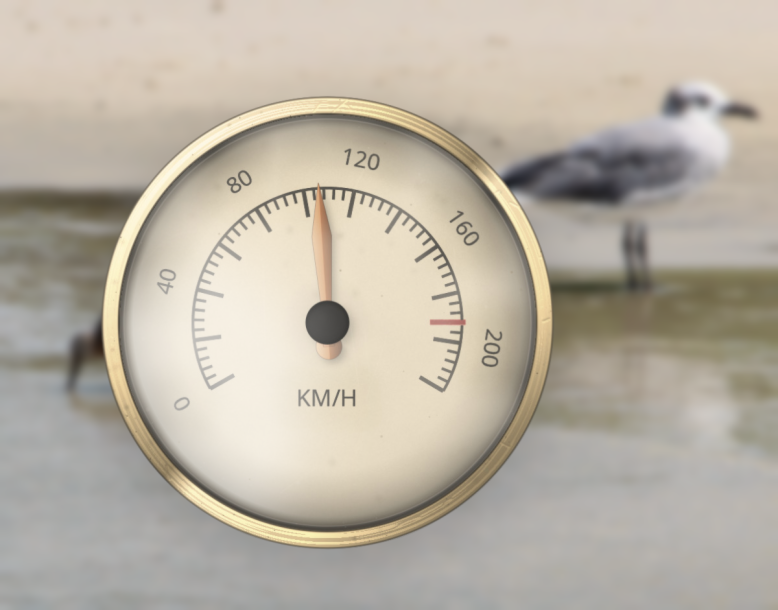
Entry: 106 km/h
